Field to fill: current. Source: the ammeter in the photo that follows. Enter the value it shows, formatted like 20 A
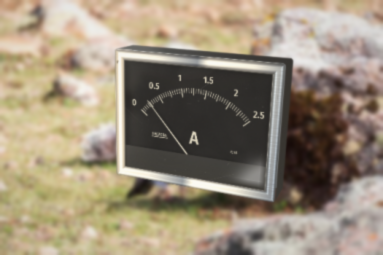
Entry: 0.25 A
